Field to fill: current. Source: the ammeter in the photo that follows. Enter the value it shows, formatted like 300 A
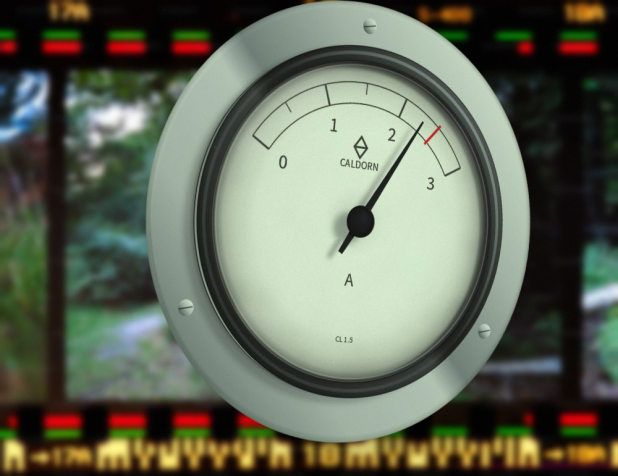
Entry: 2.25 A
